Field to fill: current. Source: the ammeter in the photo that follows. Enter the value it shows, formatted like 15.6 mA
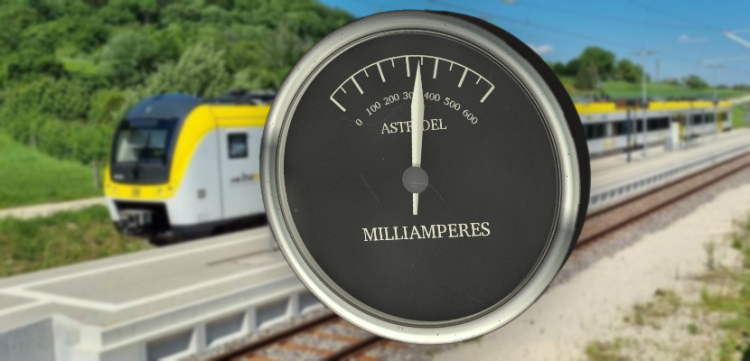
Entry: 350 mA
